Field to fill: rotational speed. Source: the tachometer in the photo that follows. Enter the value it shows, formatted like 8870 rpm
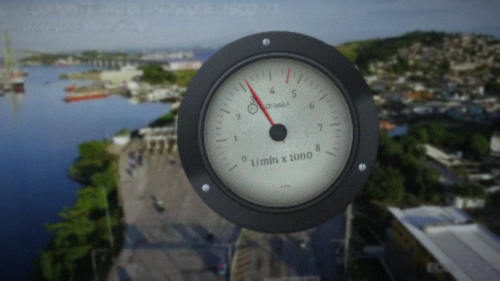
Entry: 3200 rpm
